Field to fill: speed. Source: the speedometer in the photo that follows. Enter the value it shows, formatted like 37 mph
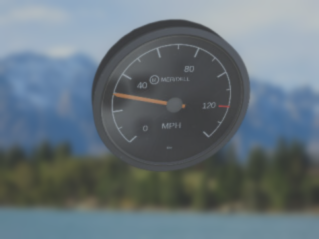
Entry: 30 mph
